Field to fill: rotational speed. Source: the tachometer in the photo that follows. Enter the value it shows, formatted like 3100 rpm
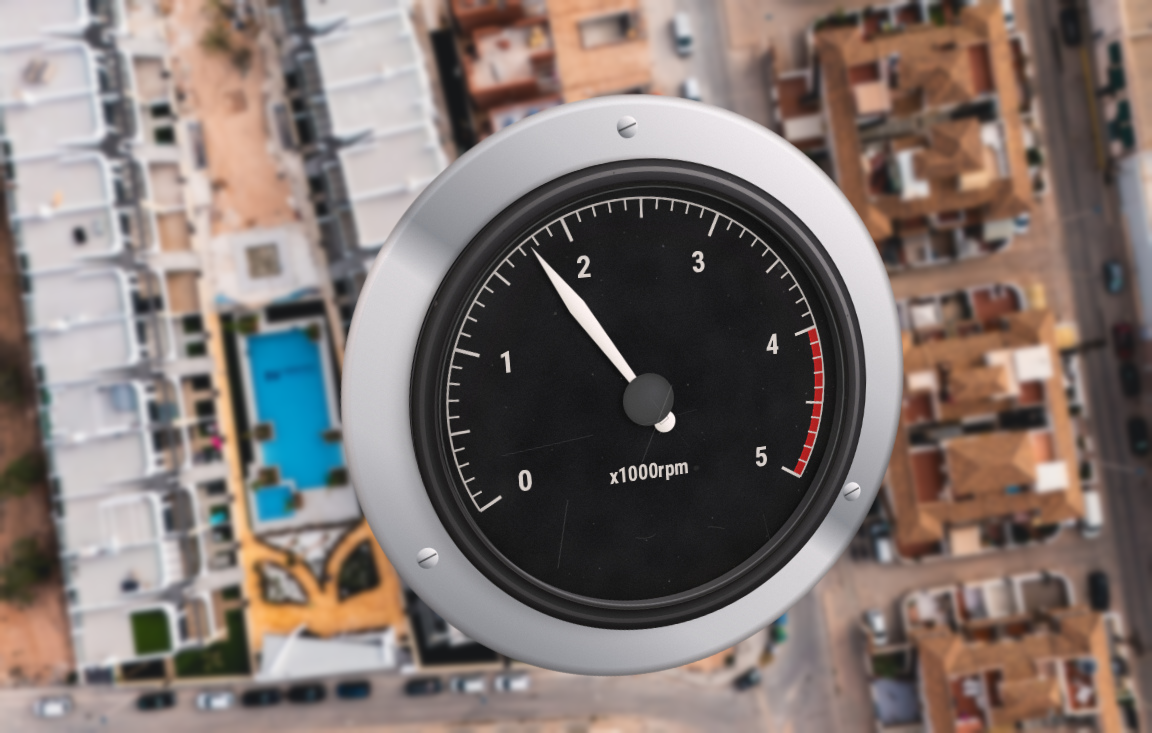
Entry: 1750 rpm
